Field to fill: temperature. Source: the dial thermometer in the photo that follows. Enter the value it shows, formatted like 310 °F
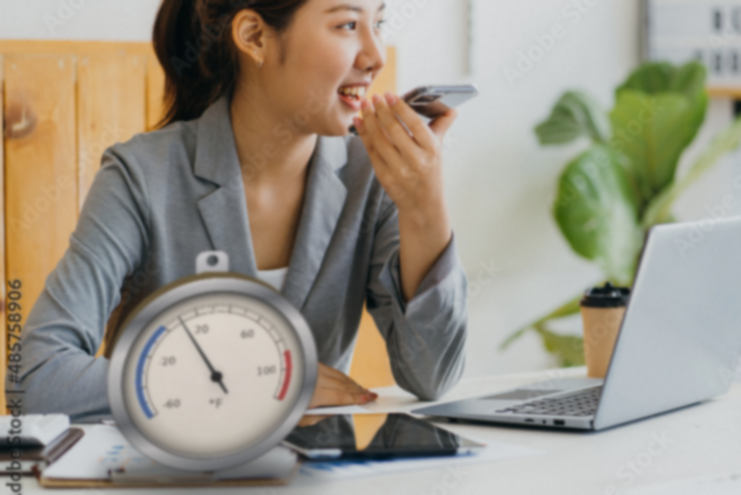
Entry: 10 °F
